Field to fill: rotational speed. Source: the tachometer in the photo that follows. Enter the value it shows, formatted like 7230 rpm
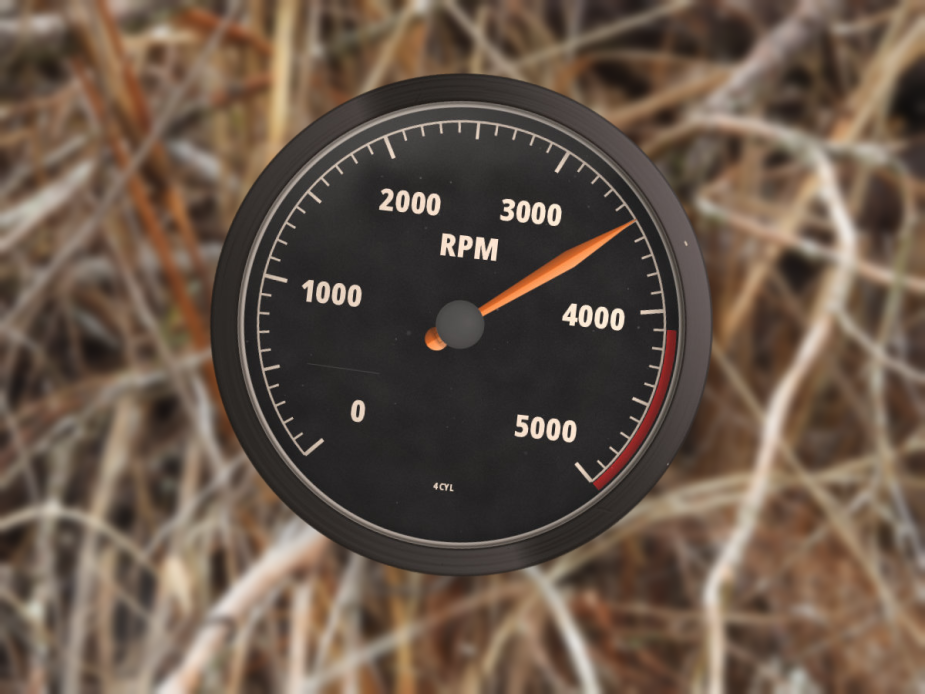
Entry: 3500 rpm
